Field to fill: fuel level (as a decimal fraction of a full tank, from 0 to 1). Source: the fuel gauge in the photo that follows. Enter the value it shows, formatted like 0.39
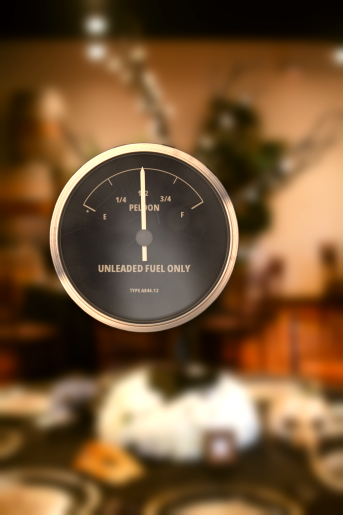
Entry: 0.5
